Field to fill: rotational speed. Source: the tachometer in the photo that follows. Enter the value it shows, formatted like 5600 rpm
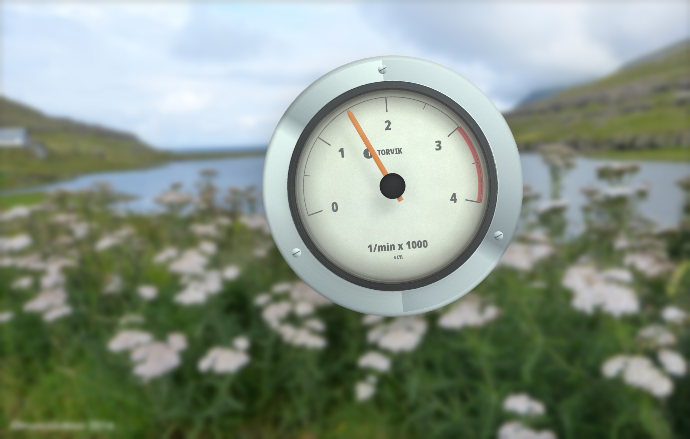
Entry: 1500 rpm
